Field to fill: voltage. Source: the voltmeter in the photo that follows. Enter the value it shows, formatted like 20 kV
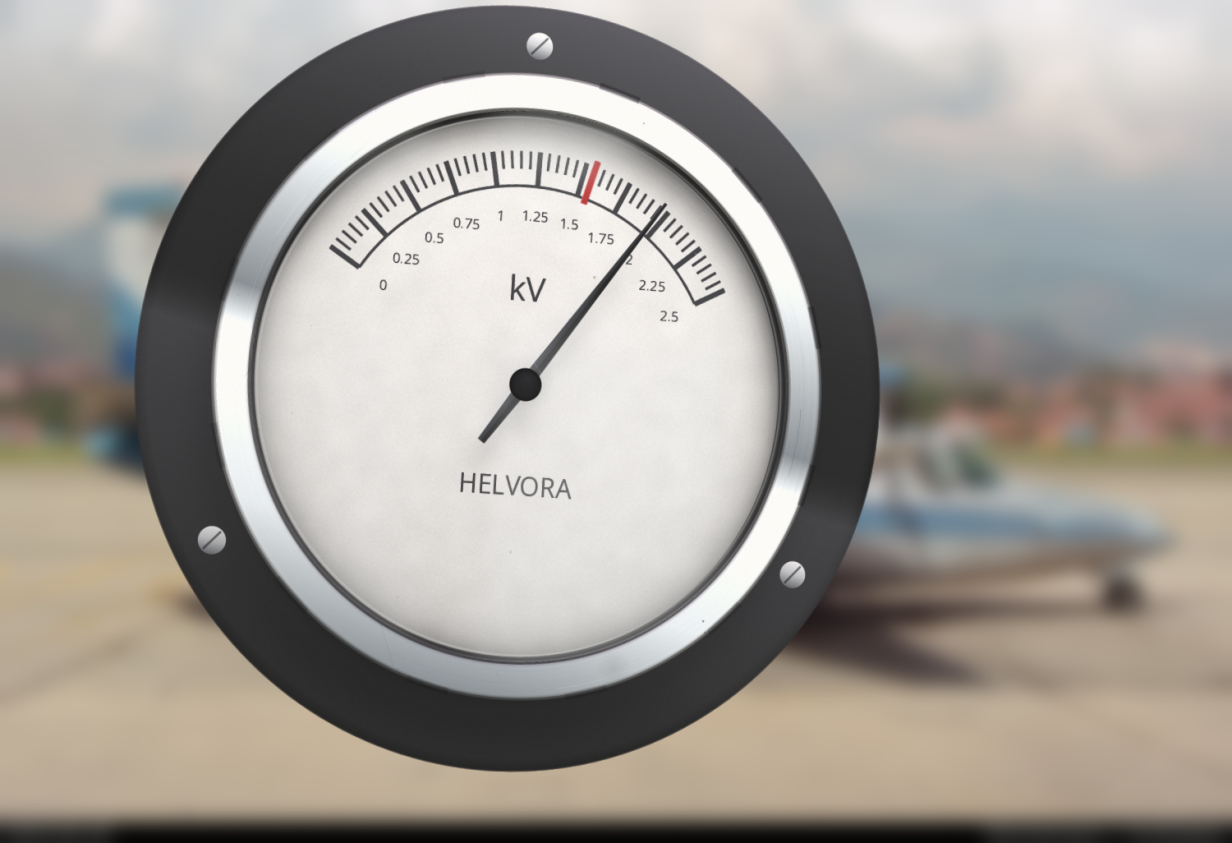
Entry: 1.95 kV
